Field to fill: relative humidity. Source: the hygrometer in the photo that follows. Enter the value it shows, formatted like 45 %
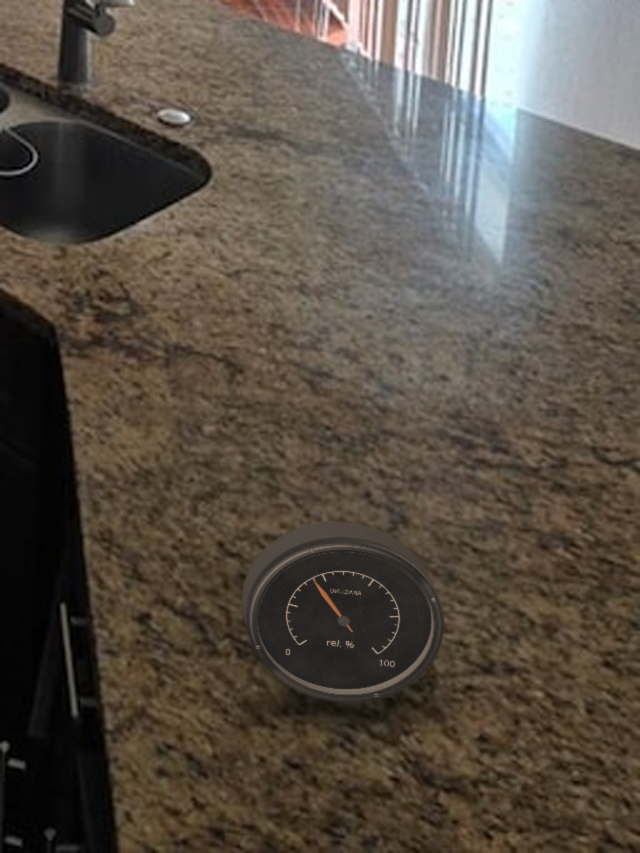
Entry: 36 %
